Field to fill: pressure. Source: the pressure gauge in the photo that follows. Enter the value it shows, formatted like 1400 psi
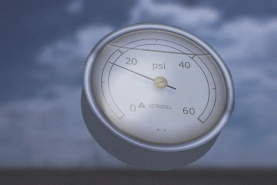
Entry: 15 psi
